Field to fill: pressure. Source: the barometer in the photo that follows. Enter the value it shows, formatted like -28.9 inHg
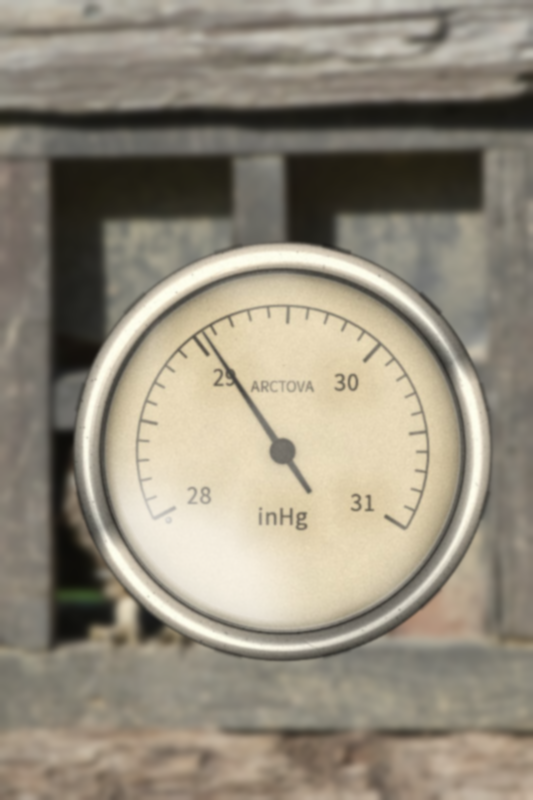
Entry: 29.05 inHg
